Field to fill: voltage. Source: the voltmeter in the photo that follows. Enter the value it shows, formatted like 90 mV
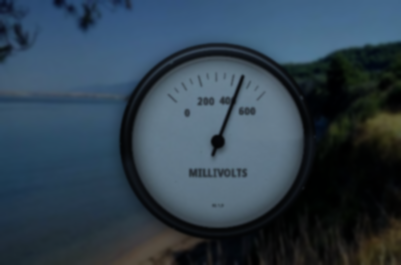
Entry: 450 mV
